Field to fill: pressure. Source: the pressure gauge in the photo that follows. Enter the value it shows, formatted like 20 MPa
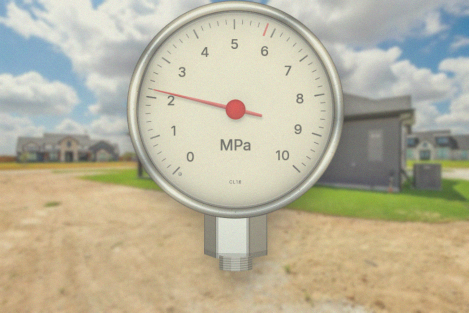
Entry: 2.2 MPa
